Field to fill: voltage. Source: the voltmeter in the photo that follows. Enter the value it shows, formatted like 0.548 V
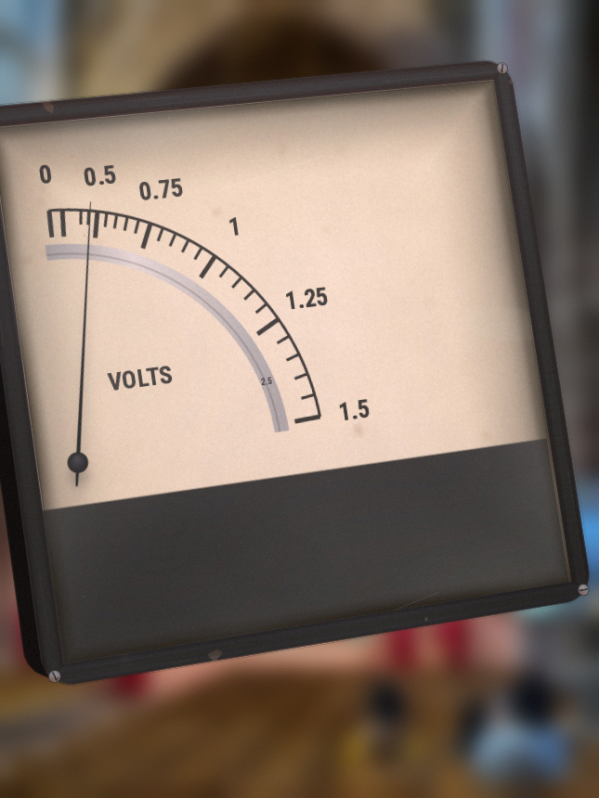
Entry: 0.45 V
